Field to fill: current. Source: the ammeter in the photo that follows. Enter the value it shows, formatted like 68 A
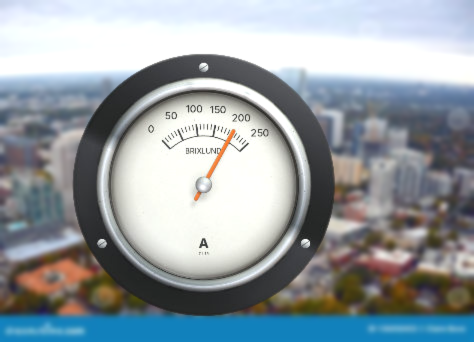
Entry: 200 A
